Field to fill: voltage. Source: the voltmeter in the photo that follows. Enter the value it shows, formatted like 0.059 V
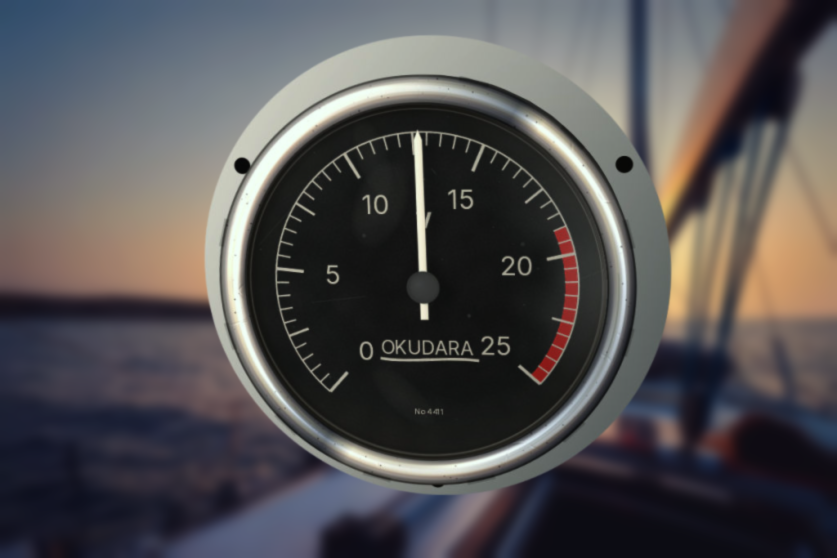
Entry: 12.75 V
